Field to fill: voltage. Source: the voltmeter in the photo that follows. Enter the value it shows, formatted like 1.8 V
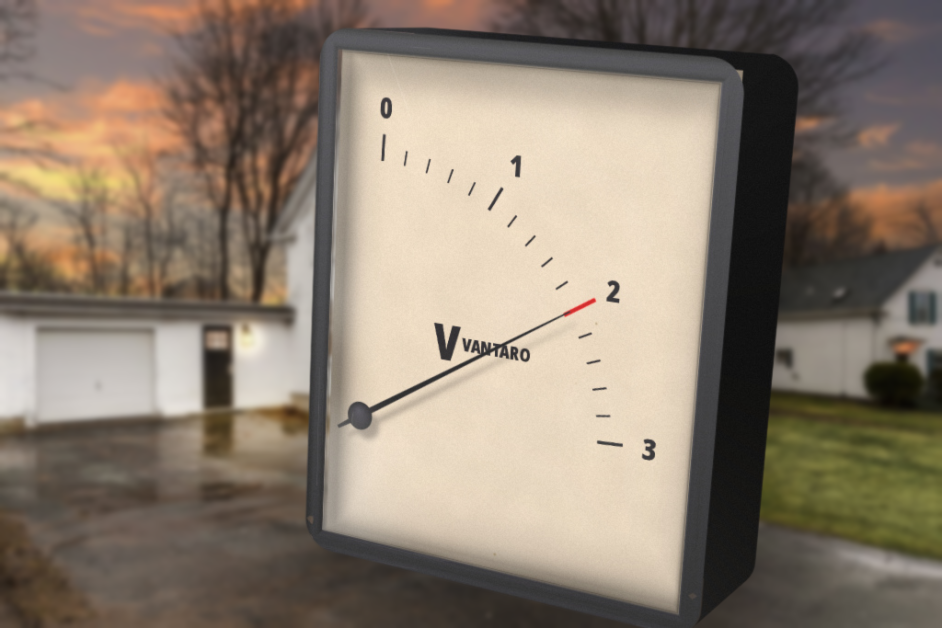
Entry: 2 V
